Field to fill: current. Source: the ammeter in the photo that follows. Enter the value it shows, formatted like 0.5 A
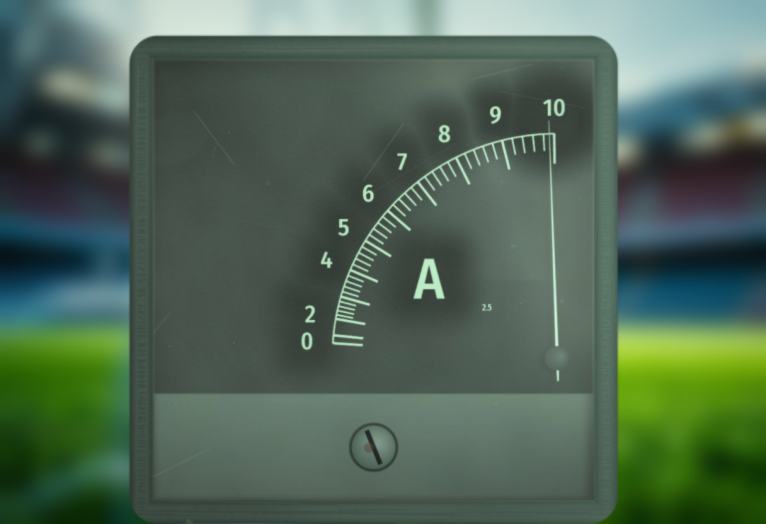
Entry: 9.9 A
